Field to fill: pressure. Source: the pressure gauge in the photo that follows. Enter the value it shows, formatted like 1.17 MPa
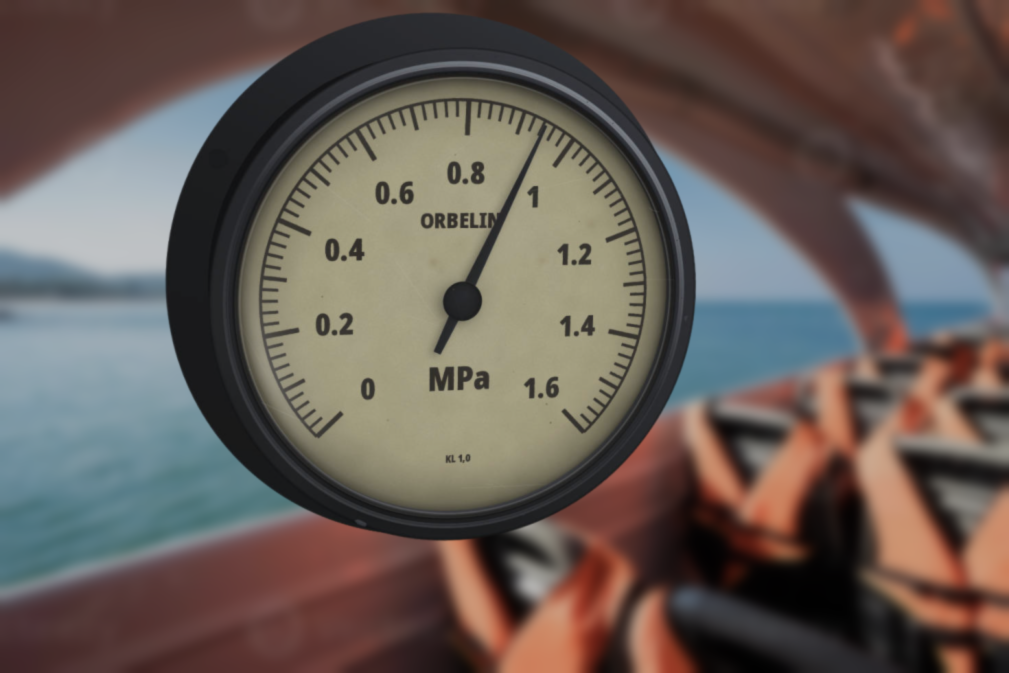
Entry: 0.94 MPa
